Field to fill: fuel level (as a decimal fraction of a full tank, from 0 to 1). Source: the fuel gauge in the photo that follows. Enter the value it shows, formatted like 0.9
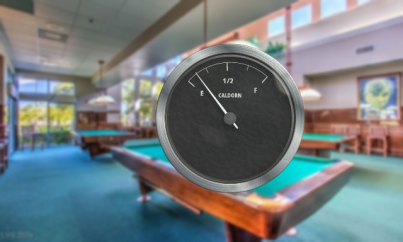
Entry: 0.125
